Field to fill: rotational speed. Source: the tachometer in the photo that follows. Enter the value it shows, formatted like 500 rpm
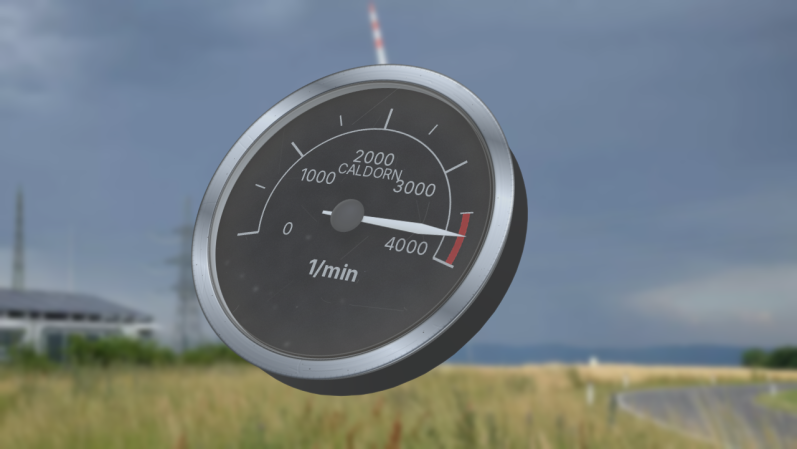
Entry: 3750 rpm
